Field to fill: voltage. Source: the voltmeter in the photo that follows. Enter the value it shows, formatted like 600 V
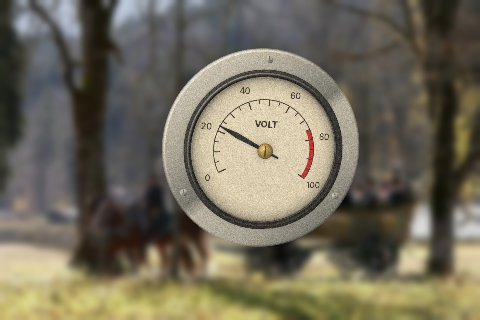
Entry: 22.5 V
